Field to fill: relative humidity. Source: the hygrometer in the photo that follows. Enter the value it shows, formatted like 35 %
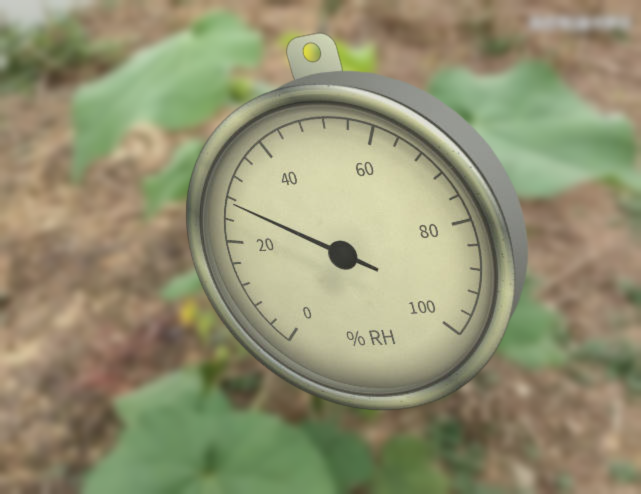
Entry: 28 %
